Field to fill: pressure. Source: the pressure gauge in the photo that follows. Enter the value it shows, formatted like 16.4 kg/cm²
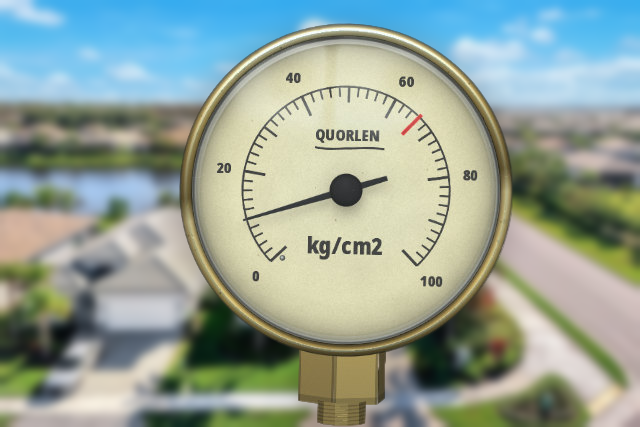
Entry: 10 kg/cm²
